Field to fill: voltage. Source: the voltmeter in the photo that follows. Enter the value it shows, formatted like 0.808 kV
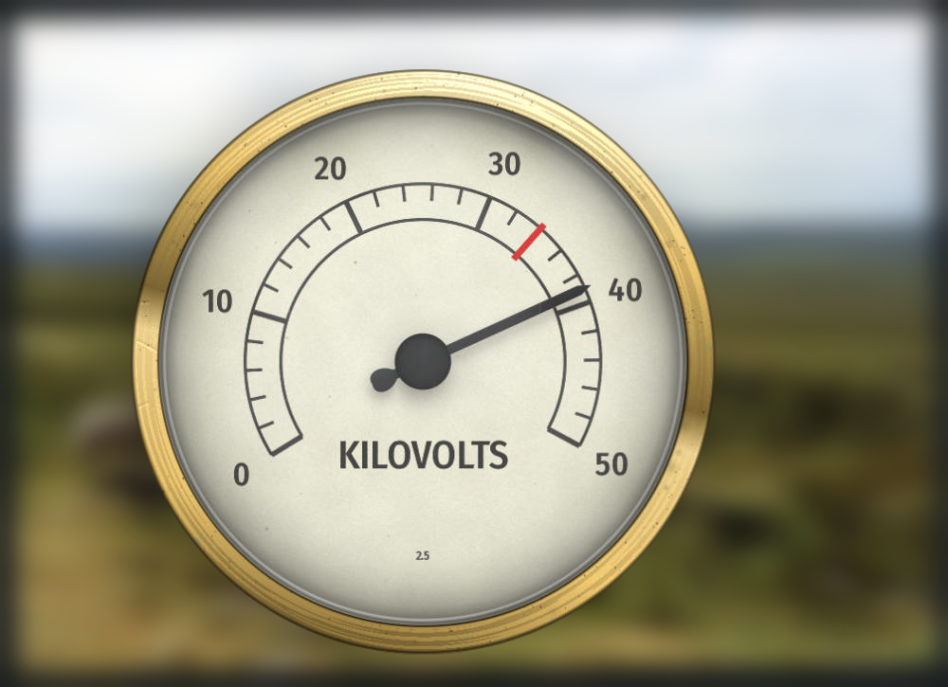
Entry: 39 kV
